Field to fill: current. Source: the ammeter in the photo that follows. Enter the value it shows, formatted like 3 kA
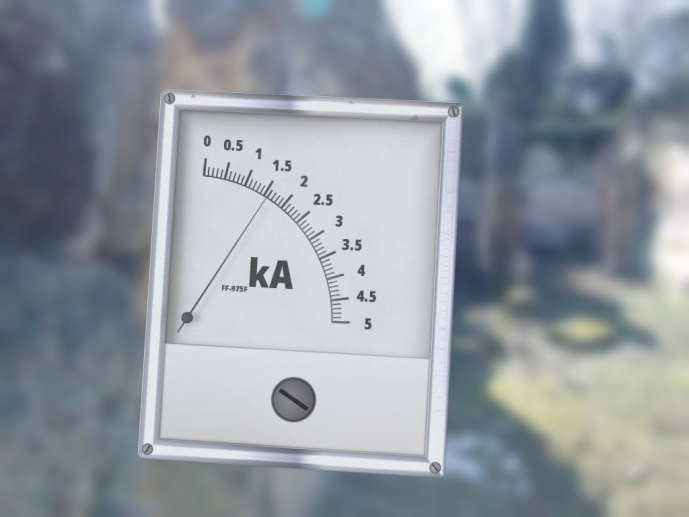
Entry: 1.6 kA
